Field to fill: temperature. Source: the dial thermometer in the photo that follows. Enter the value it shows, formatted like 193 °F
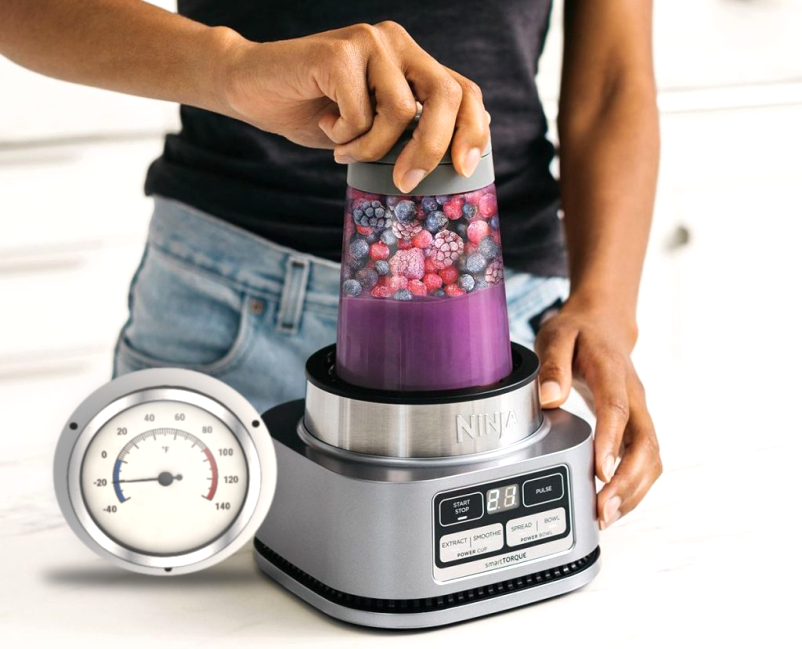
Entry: -20 °F
